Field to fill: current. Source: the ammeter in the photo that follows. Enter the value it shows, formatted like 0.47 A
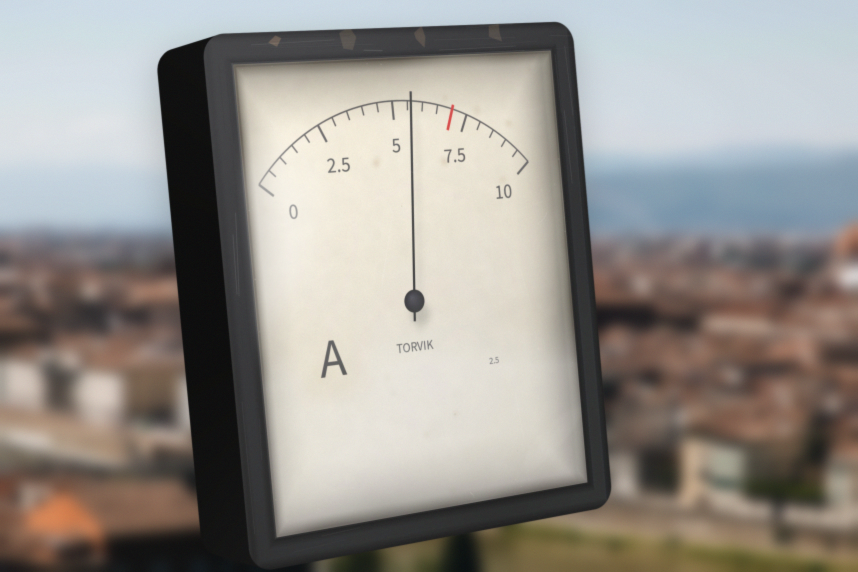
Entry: 5.5 A
